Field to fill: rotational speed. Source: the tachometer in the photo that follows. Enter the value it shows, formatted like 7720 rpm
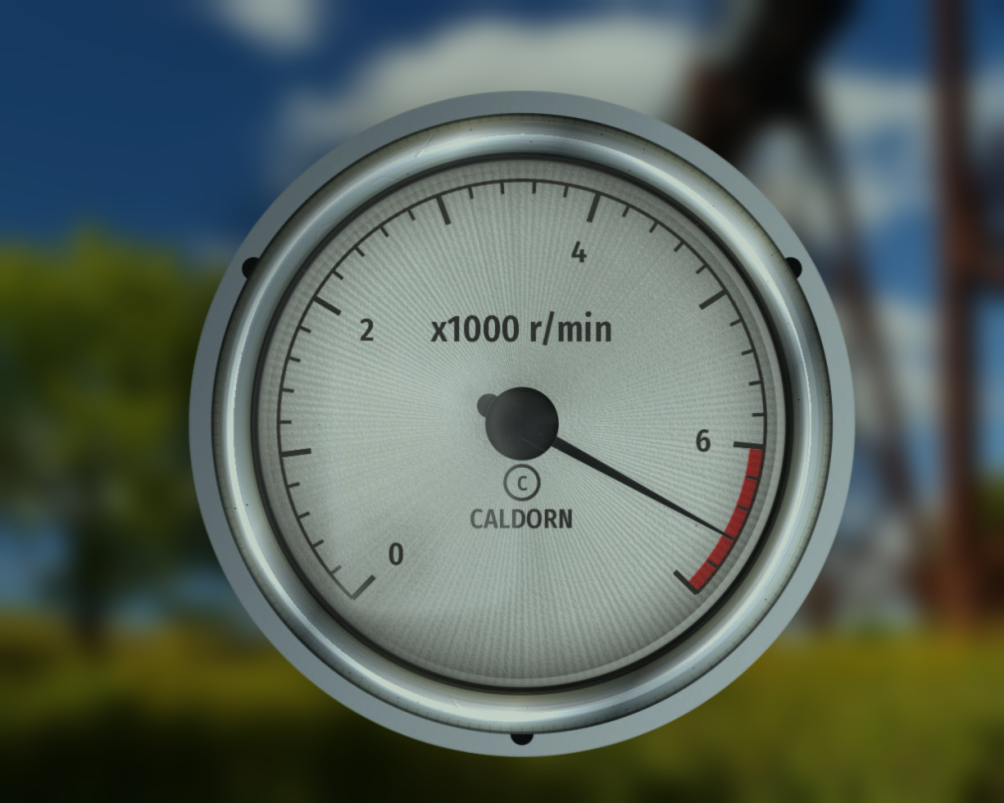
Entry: 6600 rpm
